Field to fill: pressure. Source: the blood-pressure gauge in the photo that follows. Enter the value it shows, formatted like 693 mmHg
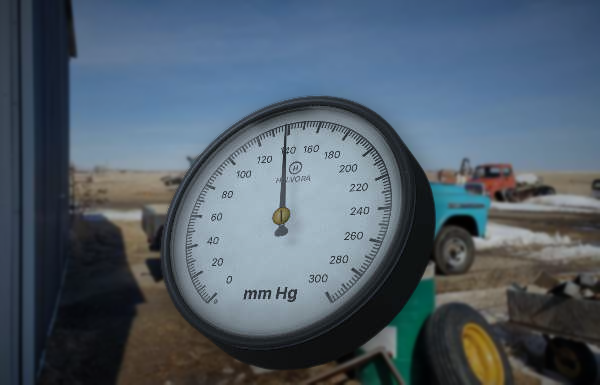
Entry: 140 mmHg
